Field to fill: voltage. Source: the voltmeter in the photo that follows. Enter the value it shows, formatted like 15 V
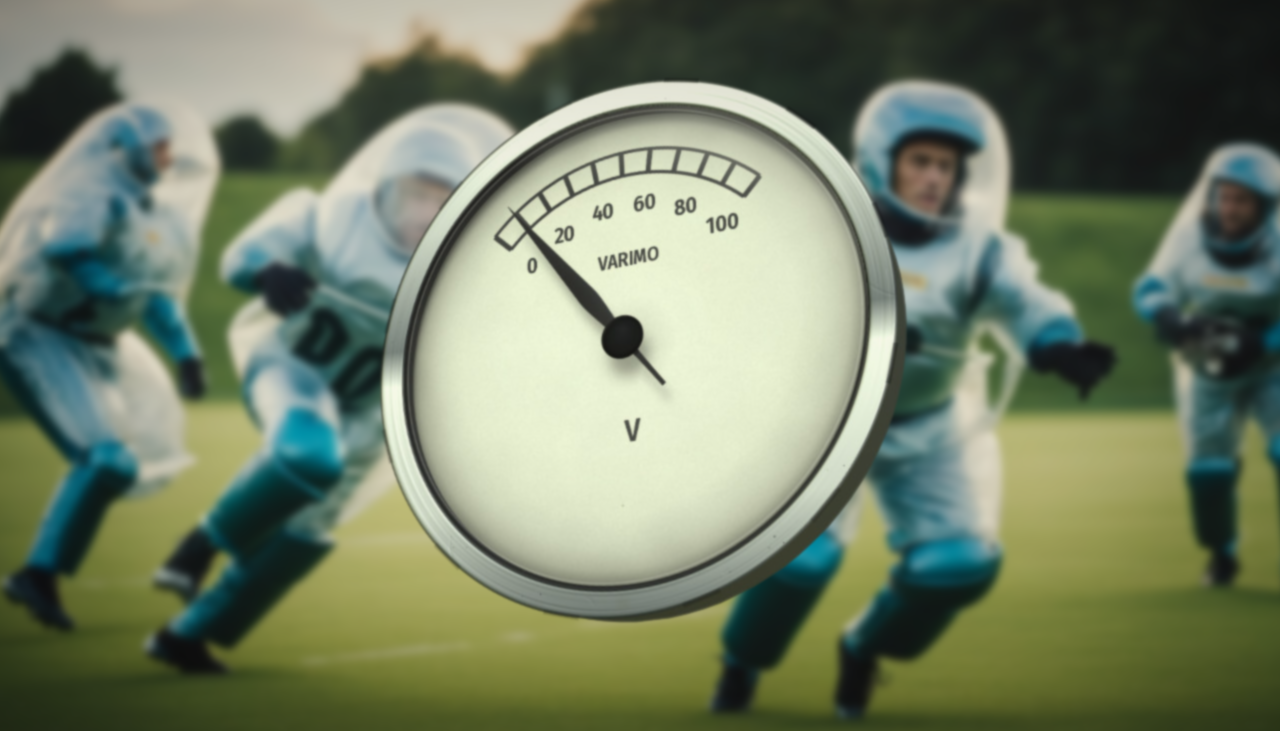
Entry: 10 V
